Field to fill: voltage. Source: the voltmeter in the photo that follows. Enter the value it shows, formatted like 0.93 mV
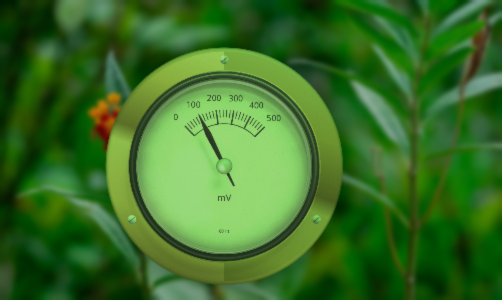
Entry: 100 mV
